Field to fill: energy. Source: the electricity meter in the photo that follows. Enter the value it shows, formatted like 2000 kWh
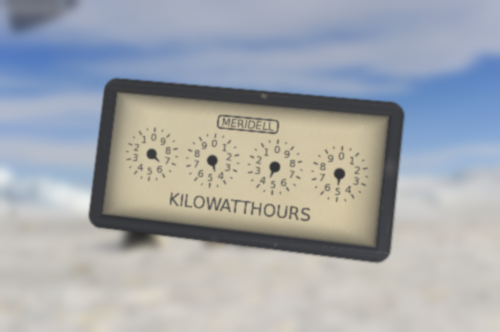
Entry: 6445 kWh
